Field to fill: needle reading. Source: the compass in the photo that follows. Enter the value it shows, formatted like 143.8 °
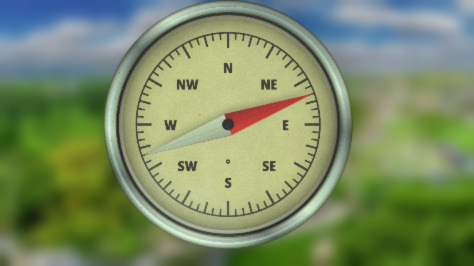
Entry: 70 °
